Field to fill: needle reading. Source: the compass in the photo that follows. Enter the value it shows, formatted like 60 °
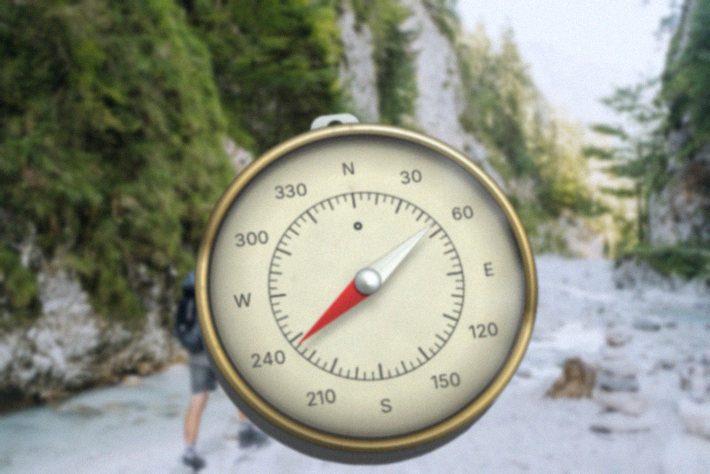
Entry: 235 °
